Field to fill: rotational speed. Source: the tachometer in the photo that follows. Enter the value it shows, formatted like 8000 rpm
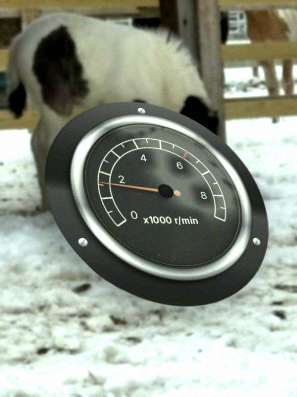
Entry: 1500 rpm
